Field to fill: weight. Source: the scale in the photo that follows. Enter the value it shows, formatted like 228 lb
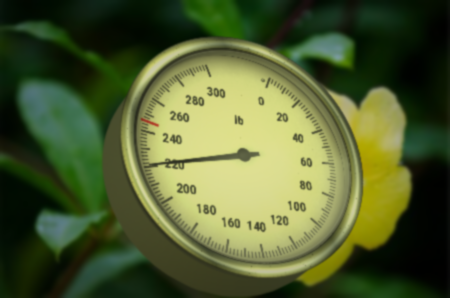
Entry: 220 lb
